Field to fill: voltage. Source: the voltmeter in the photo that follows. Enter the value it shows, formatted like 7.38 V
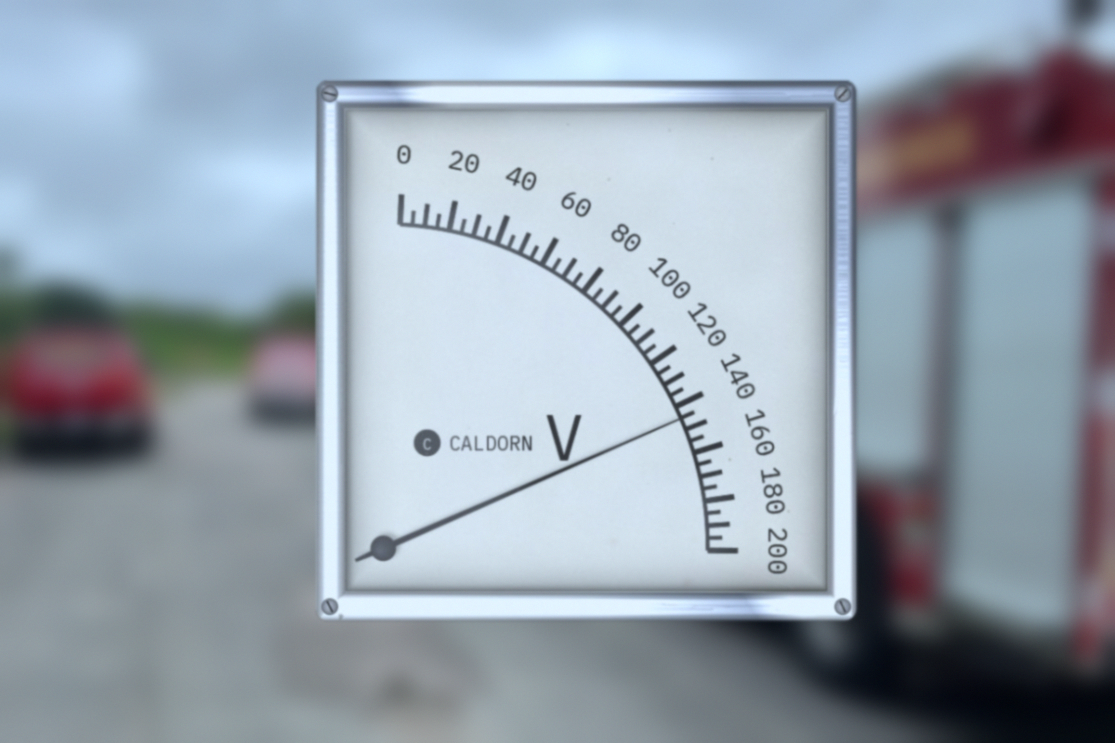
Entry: 145 V
